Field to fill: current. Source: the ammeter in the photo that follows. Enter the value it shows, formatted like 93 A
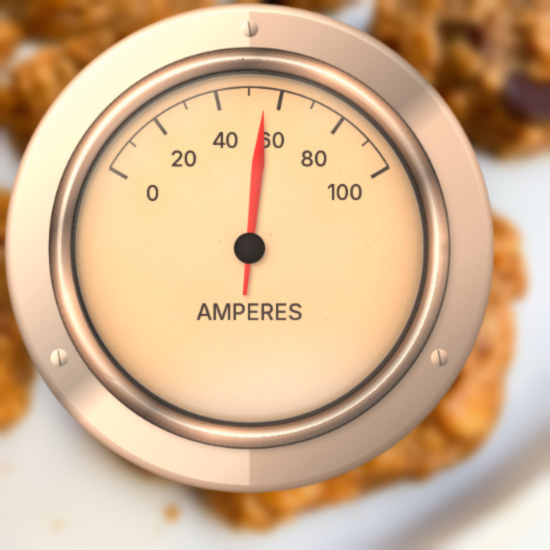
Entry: 55 A
